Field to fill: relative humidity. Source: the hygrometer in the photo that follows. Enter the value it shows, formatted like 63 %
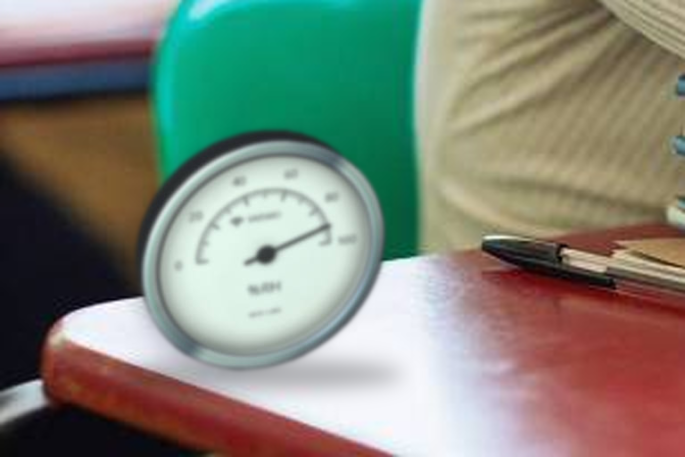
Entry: 90 %
